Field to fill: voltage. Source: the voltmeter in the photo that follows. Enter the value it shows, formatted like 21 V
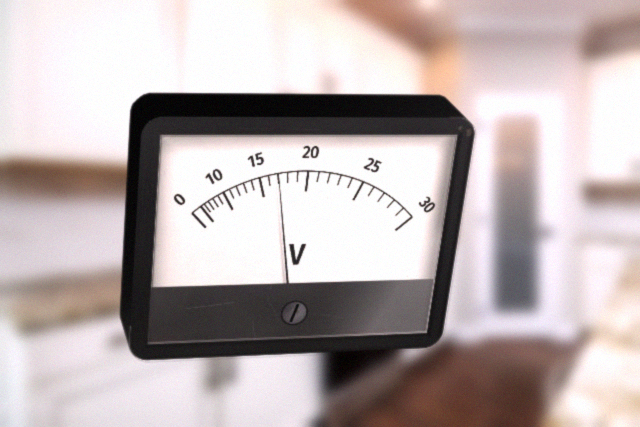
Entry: 17 V
